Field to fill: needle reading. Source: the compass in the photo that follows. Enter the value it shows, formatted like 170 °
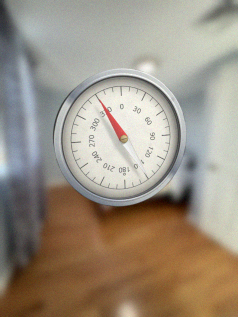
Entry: 330 °
